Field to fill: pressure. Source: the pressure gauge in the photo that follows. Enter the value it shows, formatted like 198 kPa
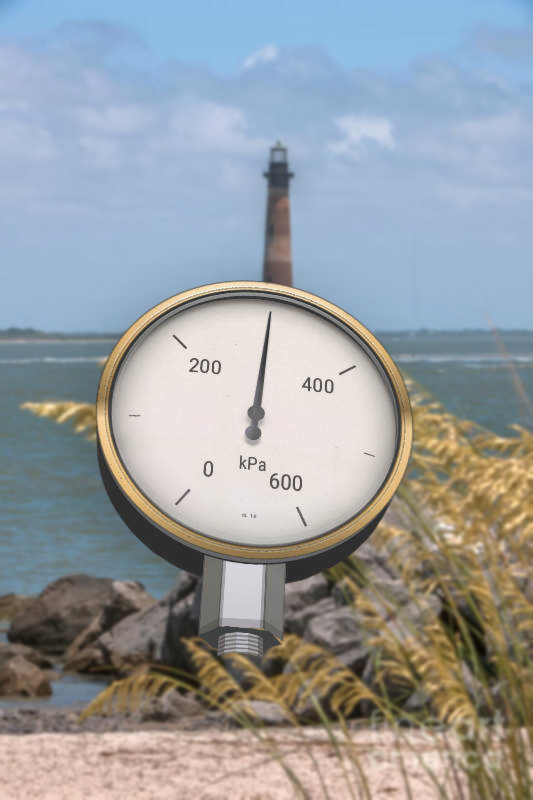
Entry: 300 kPa
